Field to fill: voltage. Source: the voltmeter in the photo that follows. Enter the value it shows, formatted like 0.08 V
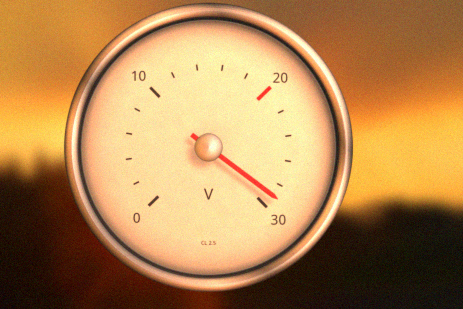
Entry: 29 V
